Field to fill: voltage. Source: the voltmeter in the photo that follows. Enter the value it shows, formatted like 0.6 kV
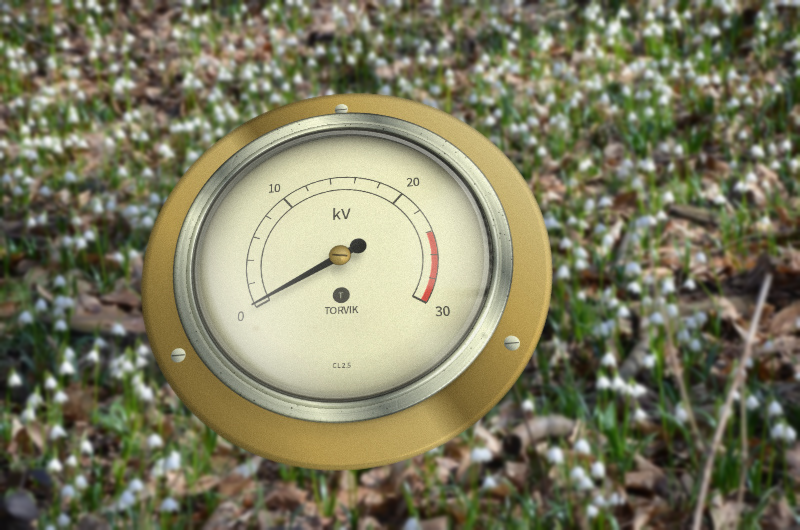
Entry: 0 kV
